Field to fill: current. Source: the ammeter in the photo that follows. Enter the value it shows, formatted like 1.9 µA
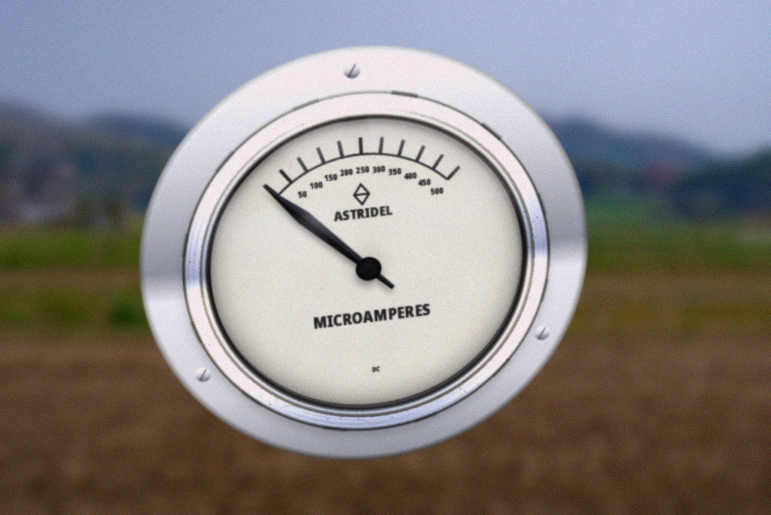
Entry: 0 µA
